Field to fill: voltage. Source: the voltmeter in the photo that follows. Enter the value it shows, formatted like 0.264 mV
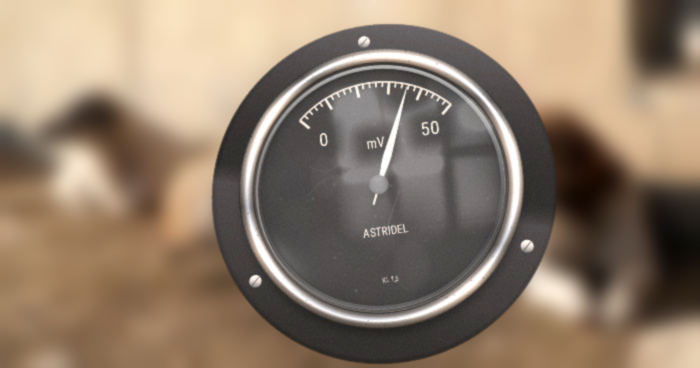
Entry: 36 mV
